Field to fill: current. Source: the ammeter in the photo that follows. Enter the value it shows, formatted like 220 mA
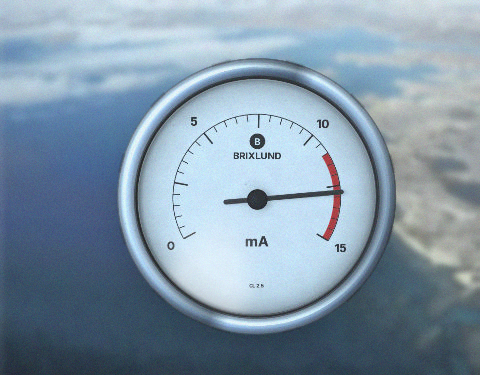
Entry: 12.75 mA
